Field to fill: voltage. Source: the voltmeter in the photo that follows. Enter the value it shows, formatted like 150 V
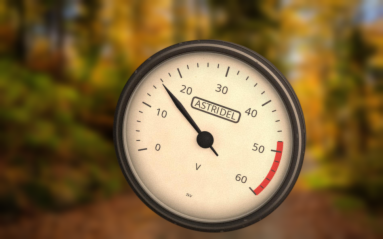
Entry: 16 V
